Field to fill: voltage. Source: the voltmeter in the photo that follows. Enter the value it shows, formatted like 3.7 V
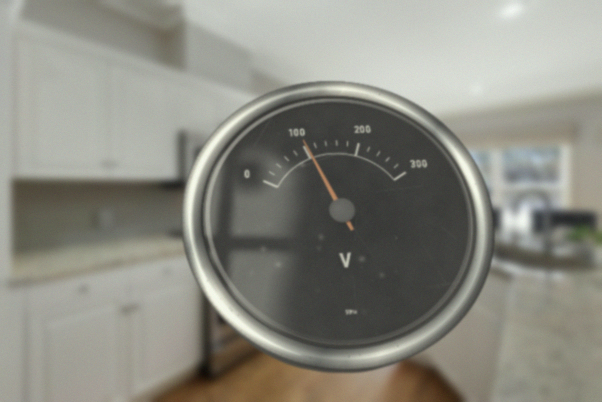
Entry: 100 V
